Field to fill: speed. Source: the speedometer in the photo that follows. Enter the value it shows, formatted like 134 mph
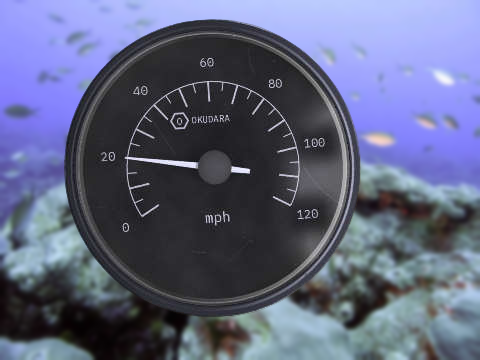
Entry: 20 mph
